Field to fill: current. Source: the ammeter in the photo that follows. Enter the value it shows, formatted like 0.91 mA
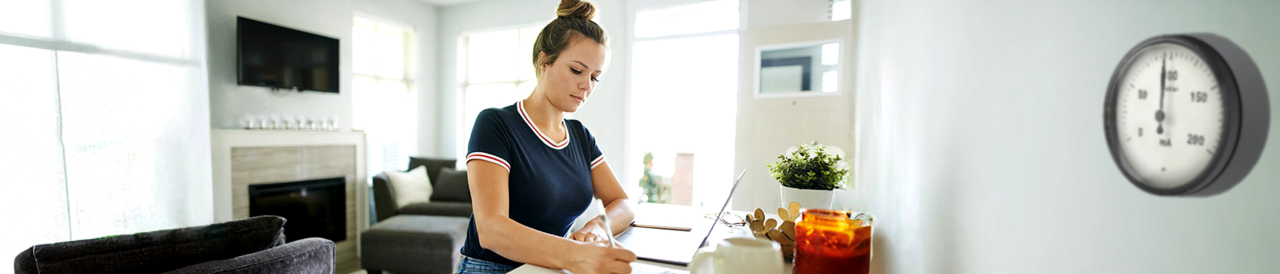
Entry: 100 mA
